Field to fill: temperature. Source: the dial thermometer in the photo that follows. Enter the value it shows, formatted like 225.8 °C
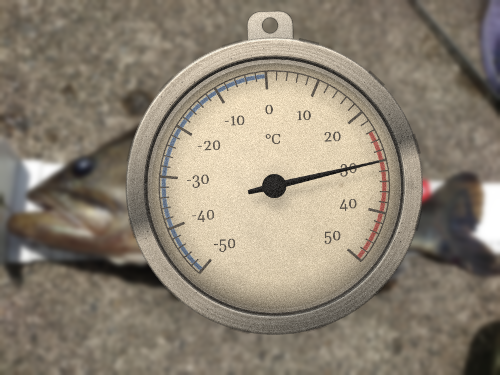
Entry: 30 °C
